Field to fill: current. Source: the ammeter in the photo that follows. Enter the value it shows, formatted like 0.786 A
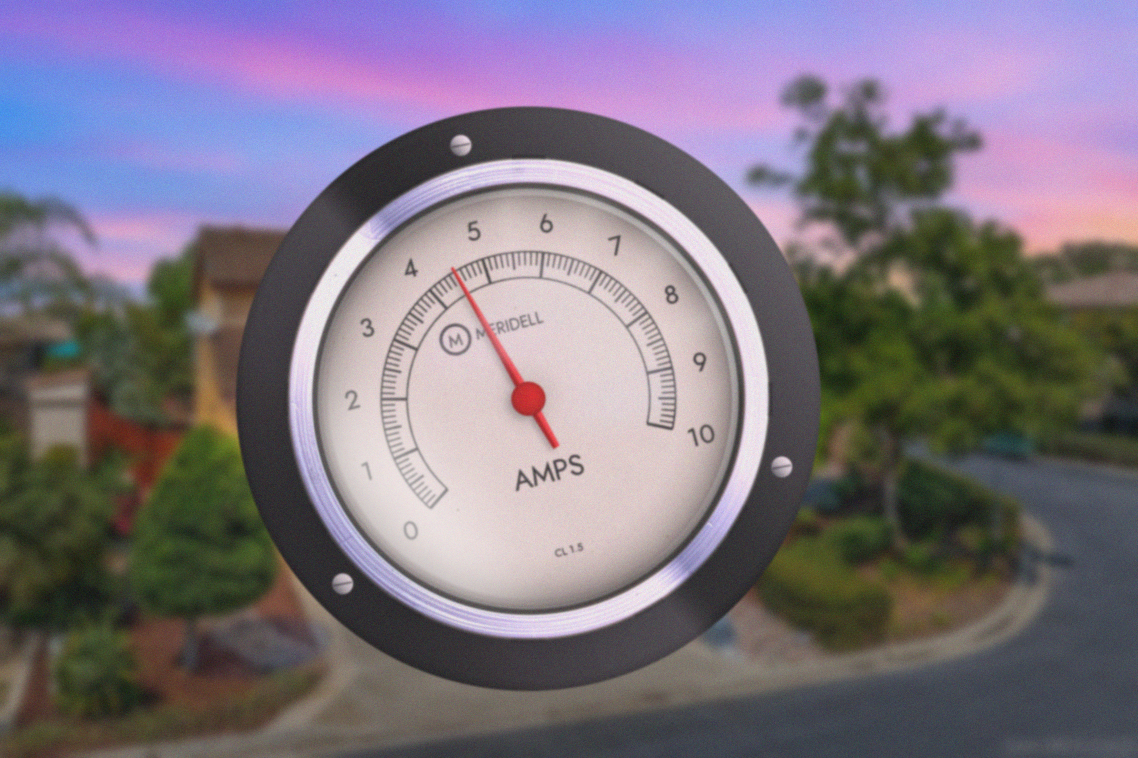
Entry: 4.5 A
